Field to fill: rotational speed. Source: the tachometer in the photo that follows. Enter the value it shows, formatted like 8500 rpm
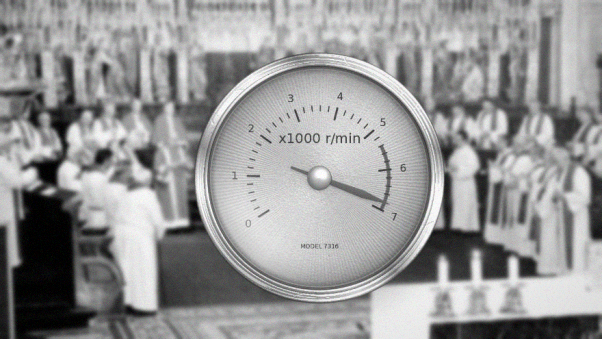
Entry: 6800 rpm
